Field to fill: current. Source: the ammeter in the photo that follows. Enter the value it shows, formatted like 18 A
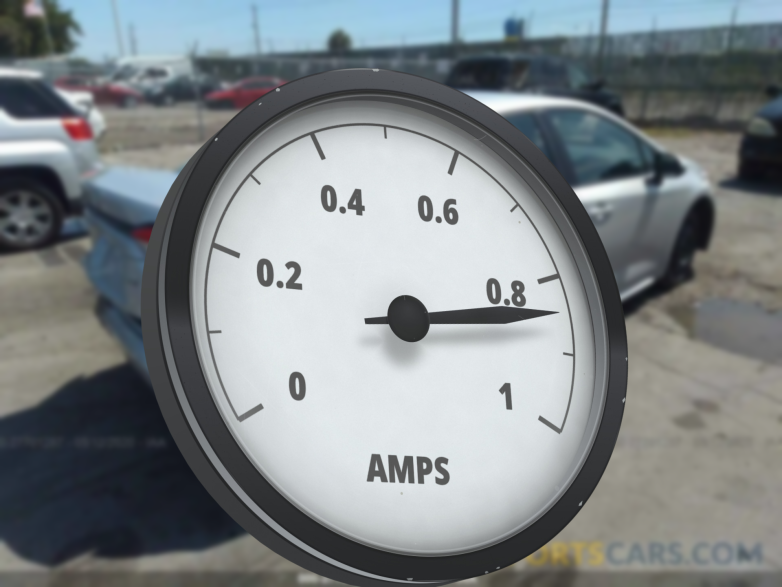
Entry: 0.85 A
